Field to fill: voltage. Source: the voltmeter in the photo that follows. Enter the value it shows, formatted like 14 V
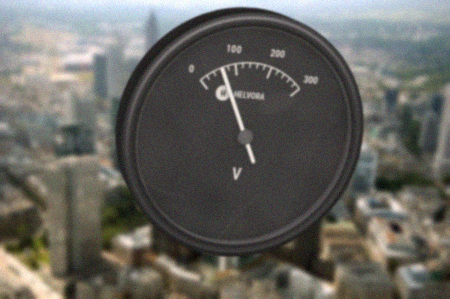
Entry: 60 V
